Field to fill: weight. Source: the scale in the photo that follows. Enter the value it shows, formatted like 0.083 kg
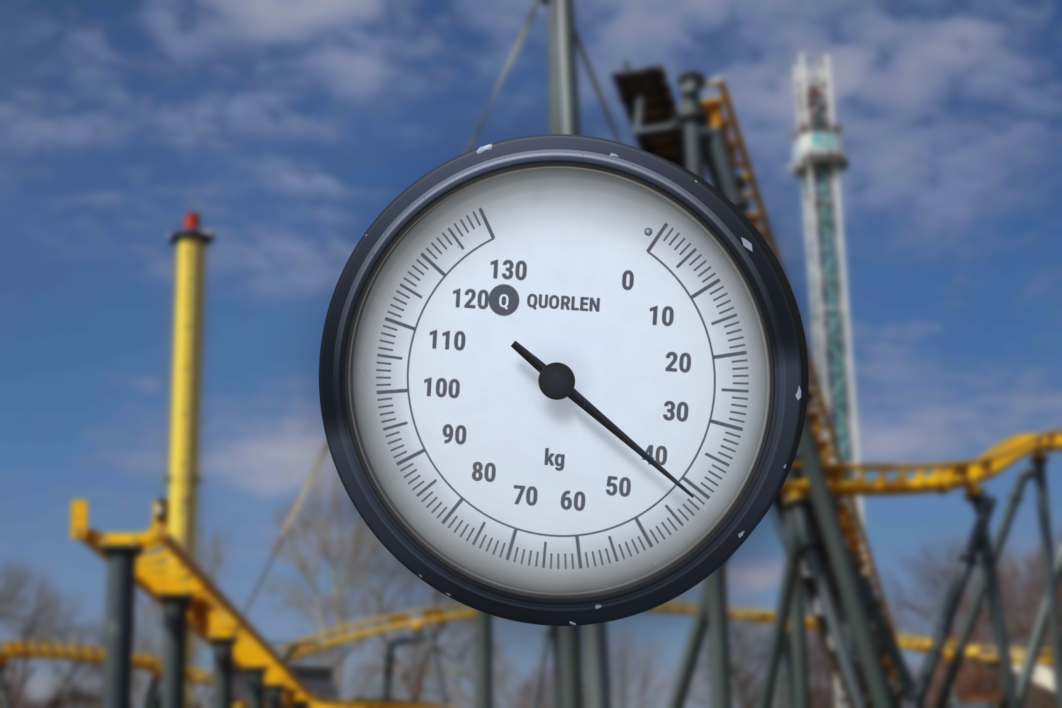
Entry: 41 kg
